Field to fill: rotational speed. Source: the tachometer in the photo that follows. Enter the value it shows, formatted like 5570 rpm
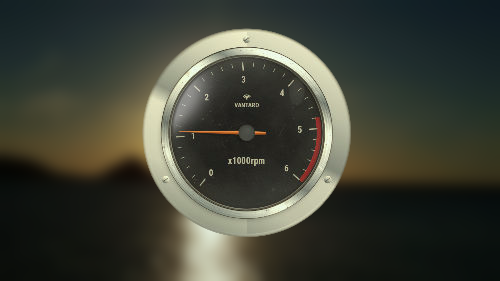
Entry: 1100 rpm
